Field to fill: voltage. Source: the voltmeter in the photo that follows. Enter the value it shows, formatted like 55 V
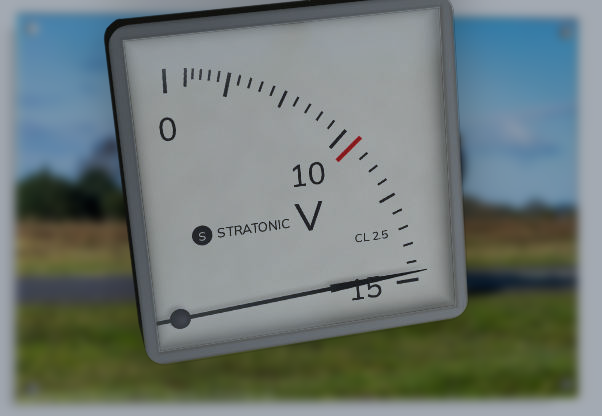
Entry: 14.75 V
